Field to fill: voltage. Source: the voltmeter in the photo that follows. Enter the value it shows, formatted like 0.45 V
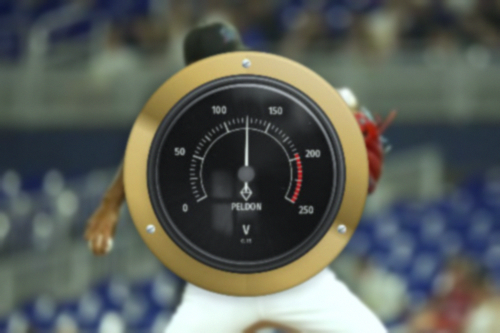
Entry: 125 V
